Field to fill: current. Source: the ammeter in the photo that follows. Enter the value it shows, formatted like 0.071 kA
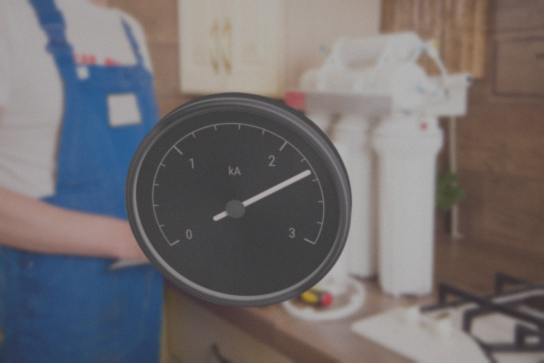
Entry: 2.3 kA
